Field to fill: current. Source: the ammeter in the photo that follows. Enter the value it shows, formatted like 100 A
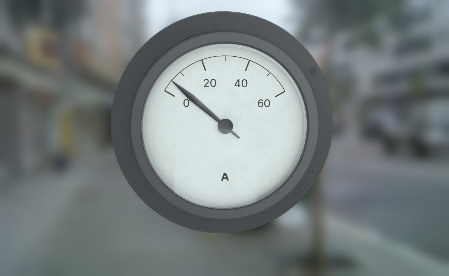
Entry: 5 A
